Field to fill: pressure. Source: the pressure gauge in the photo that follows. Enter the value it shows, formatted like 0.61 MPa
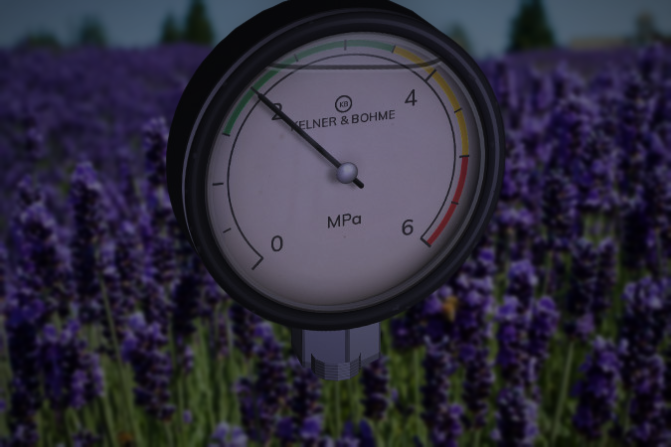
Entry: 2 MPa
